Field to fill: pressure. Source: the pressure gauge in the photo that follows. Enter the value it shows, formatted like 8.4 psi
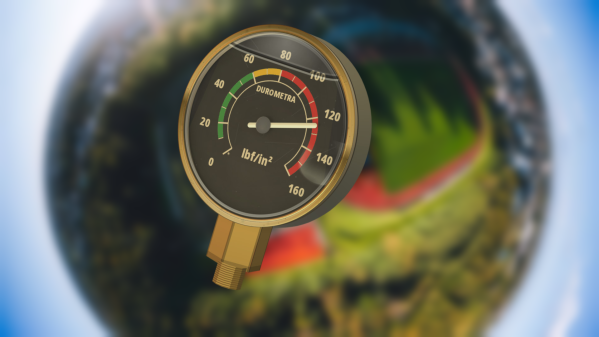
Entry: 125 psi
